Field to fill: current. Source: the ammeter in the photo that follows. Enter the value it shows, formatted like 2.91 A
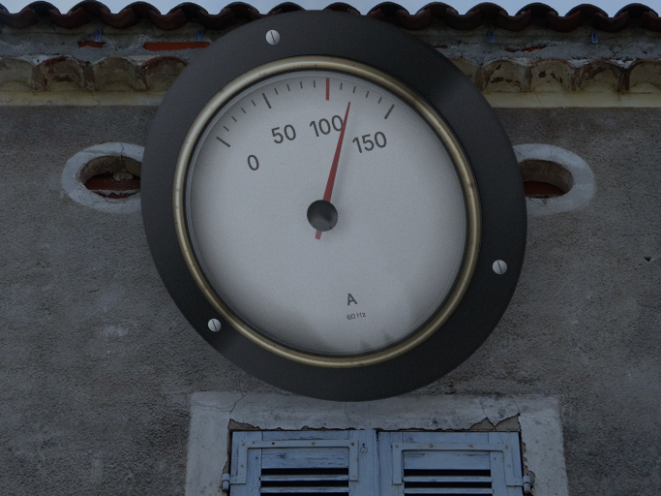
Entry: 120 A
